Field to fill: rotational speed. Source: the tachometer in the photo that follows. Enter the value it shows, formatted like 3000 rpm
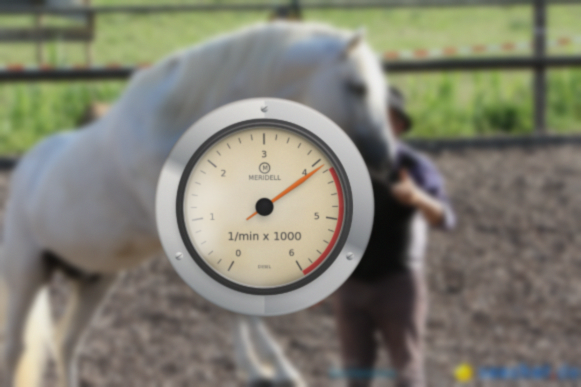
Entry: 4100 rpm
